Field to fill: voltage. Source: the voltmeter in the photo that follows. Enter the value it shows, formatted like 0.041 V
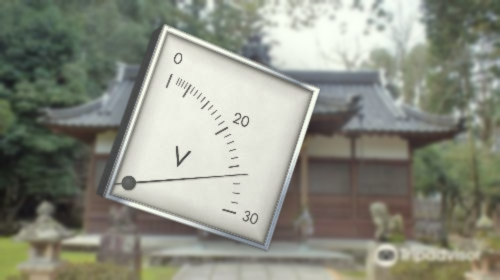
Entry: 26 V
